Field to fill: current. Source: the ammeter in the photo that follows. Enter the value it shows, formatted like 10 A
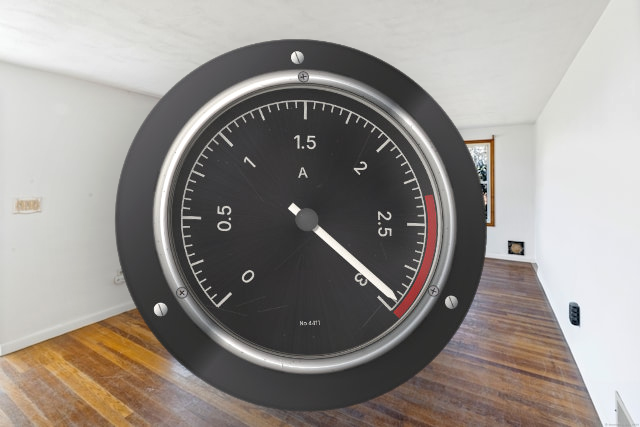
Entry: 2.95 A
